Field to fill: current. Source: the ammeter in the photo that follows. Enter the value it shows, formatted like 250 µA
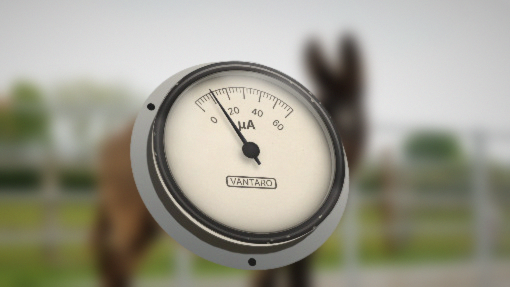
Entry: 10 µA
